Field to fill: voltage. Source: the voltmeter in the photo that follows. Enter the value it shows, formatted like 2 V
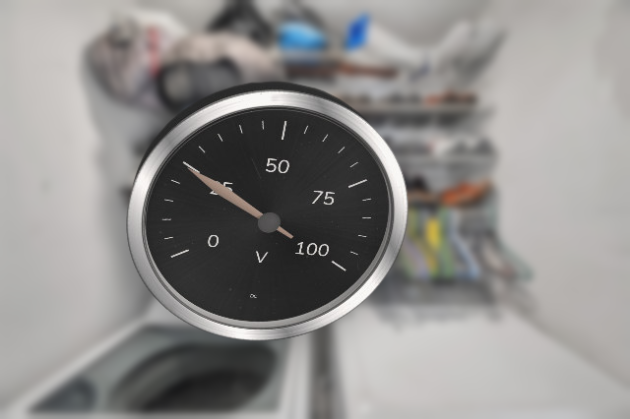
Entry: 25 V
